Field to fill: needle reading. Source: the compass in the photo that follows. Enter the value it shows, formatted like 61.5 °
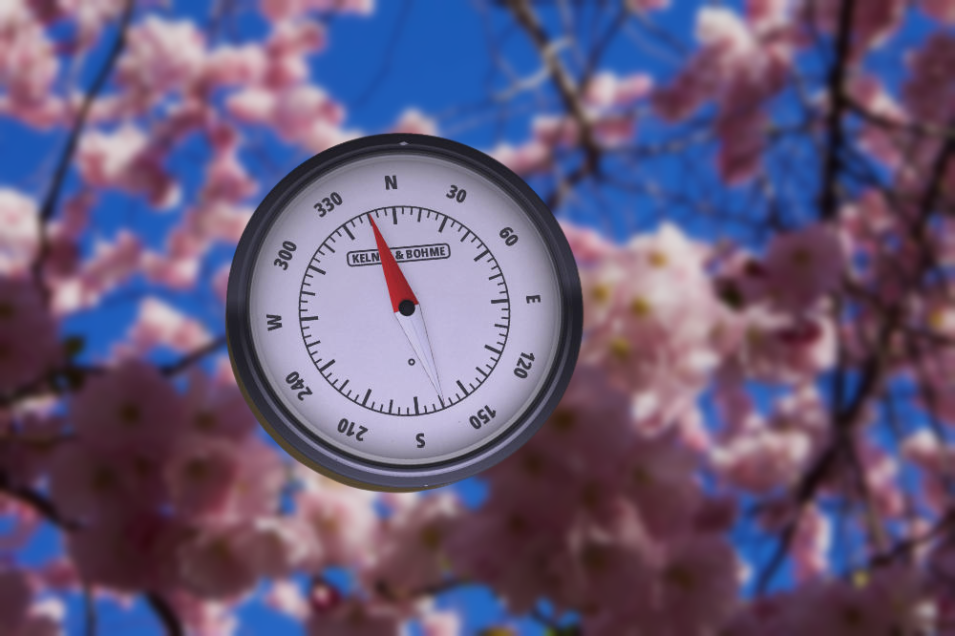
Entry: 345 °
